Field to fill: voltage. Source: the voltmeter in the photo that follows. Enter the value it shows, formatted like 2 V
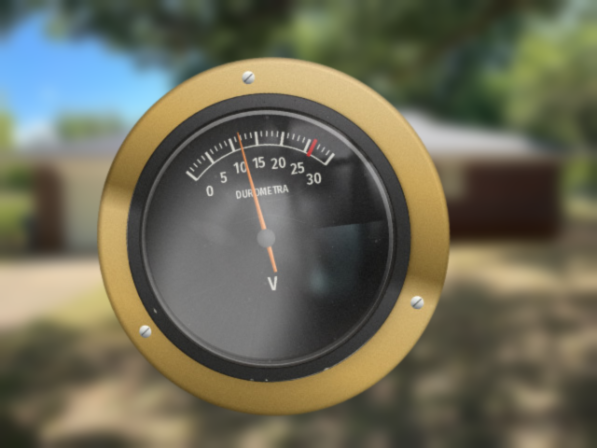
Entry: 12 V
